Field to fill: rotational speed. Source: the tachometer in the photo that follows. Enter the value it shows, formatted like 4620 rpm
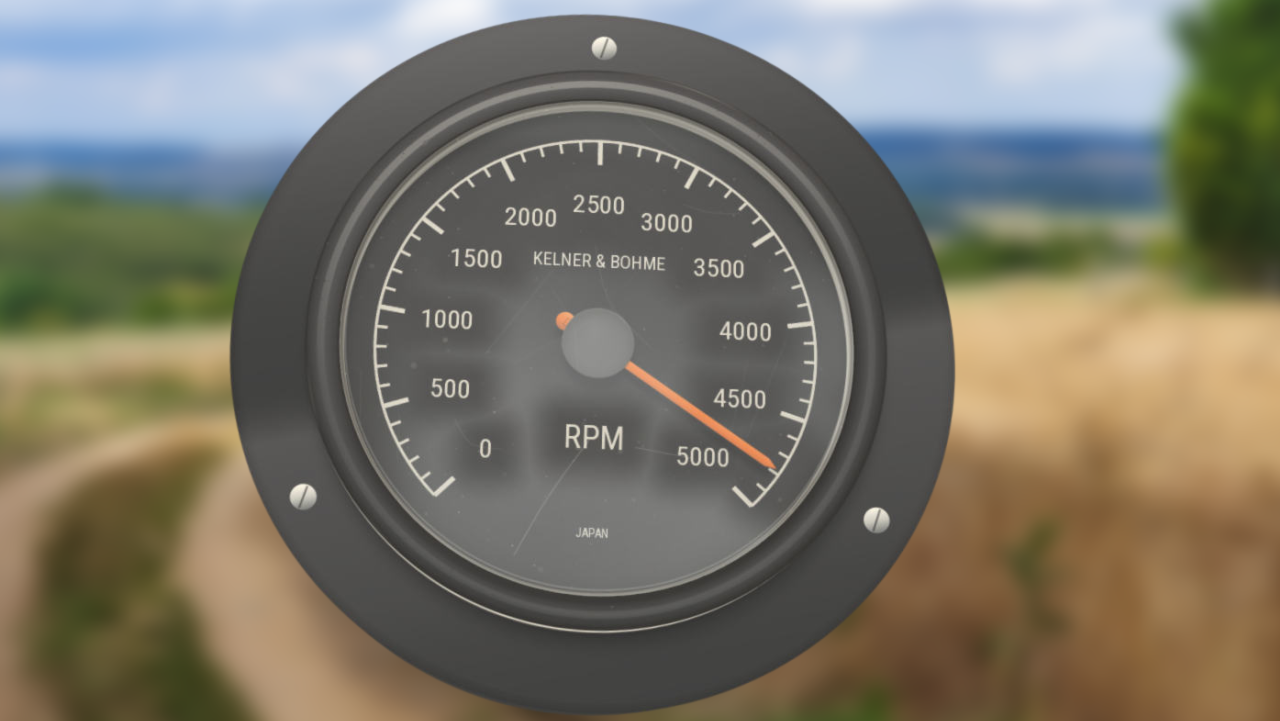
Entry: 4800 rpm
